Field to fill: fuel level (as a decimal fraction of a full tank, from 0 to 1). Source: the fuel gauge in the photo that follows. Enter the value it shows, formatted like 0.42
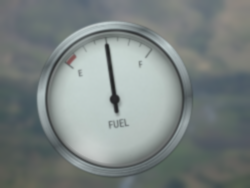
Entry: 0.5
